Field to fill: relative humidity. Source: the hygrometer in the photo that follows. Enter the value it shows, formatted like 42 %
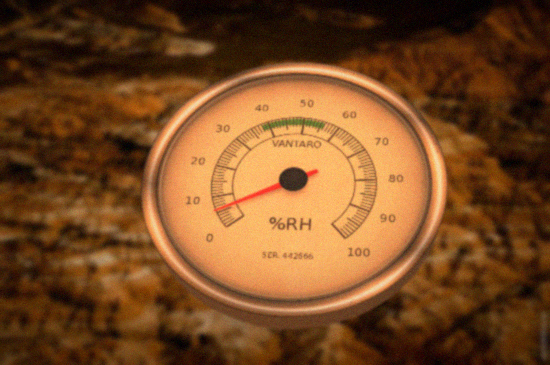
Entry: 5 %
